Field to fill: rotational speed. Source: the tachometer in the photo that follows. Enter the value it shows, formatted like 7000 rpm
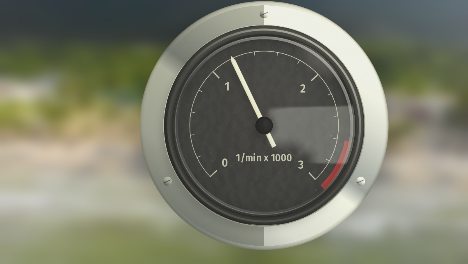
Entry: 1200 rpm
